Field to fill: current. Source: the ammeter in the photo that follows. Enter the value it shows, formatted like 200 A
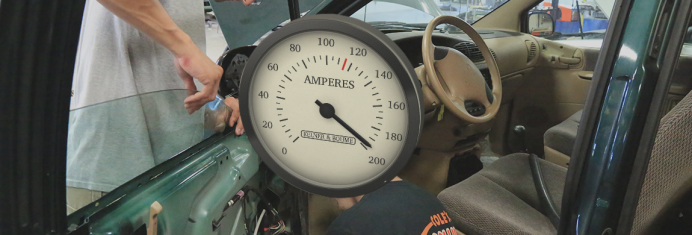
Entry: 195 A
